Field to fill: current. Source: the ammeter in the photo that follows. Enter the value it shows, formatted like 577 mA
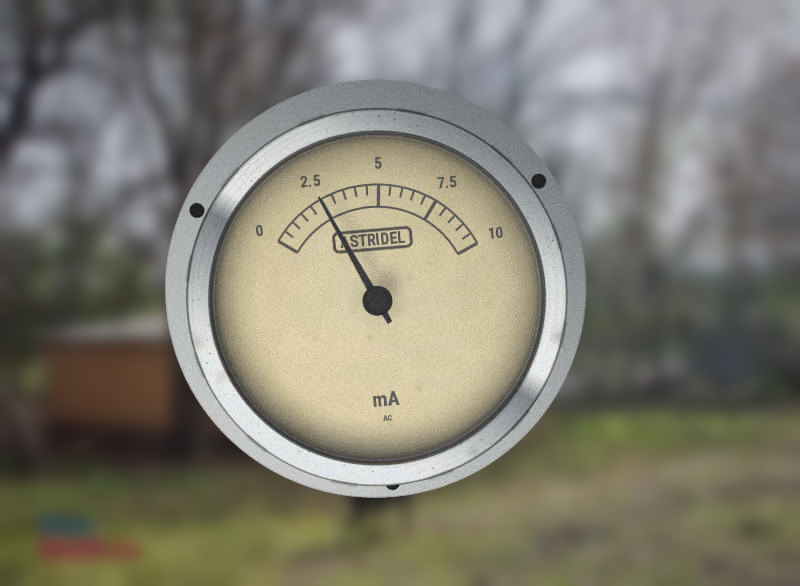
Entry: 2.5 mA
